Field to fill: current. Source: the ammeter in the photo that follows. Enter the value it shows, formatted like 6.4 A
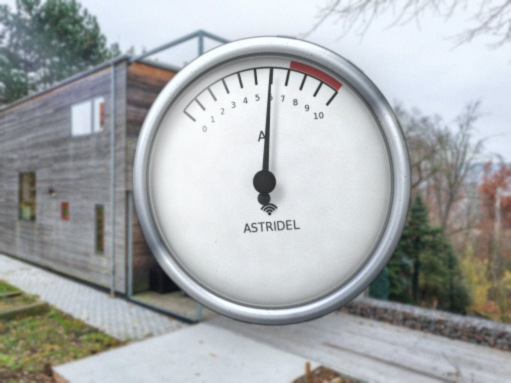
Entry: 6 A
